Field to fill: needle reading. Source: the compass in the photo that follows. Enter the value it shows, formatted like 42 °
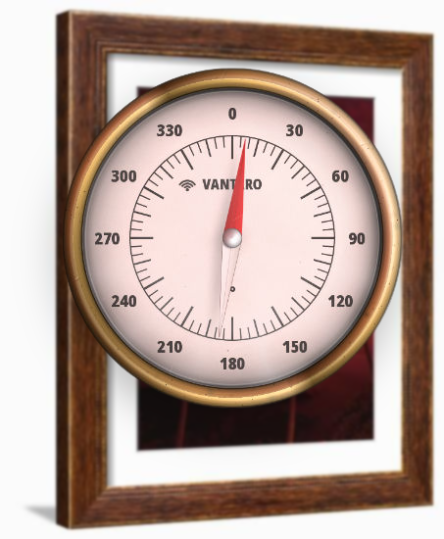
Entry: 7.5 °
